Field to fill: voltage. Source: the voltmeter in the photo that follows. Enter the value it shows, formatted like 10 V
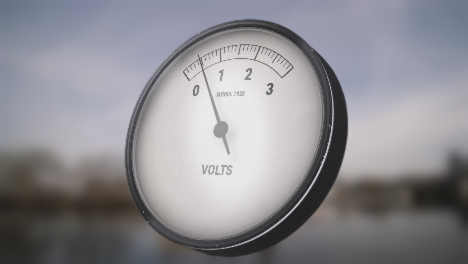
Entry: 0.5 V
